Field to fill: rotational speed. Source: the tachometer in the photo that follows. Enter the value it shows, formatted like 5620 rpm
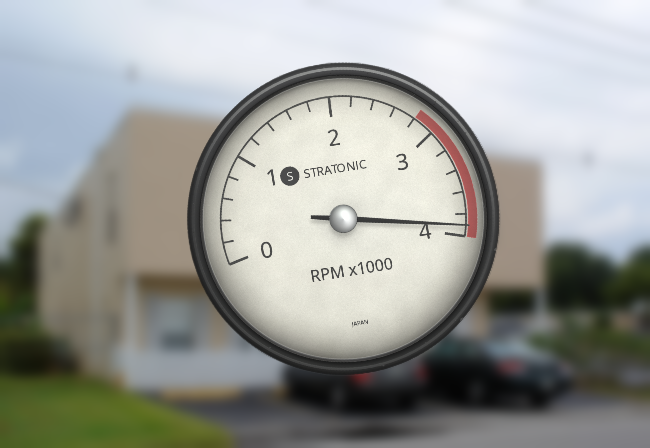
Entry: 3900 rpm
